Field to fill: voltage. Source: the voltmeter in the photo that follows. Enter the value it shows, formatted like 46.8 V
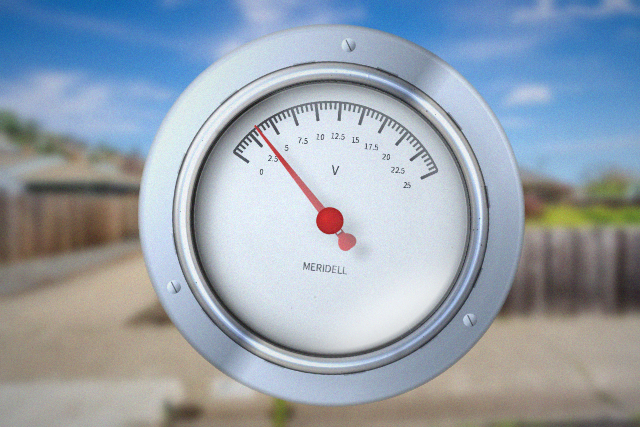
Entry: 3.5 V
